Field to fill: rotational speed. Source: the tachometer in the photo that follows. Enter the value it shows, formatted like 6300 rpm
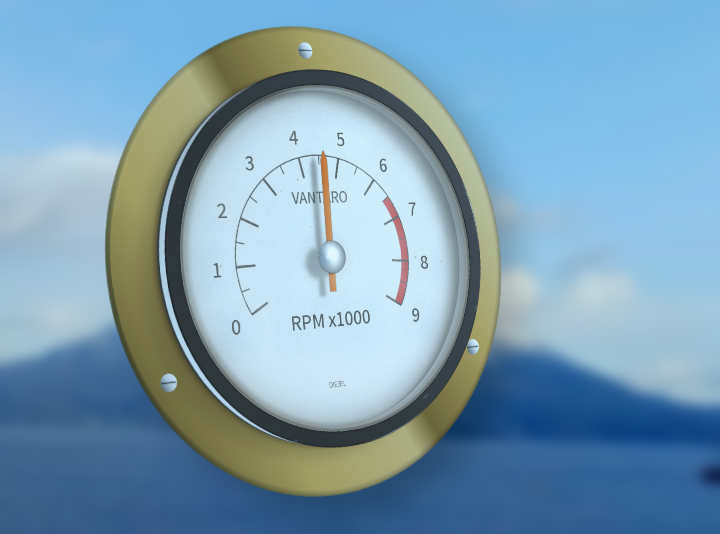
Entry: 4500 rpm
